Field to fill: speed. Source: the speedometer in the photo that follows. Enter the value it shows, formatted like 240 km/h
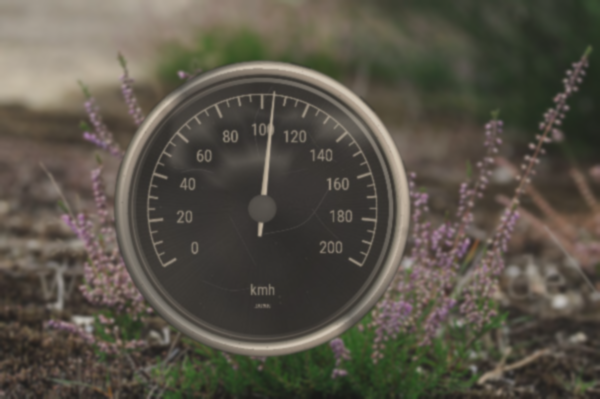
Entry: 105 km/h
